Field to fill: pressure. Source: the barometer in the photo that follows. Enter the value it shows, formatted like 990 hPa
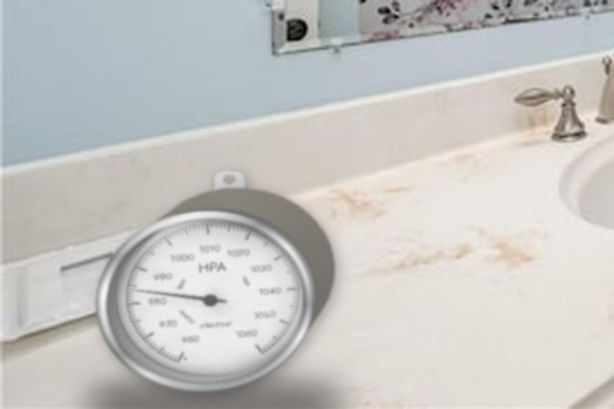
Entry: 985 hPa
